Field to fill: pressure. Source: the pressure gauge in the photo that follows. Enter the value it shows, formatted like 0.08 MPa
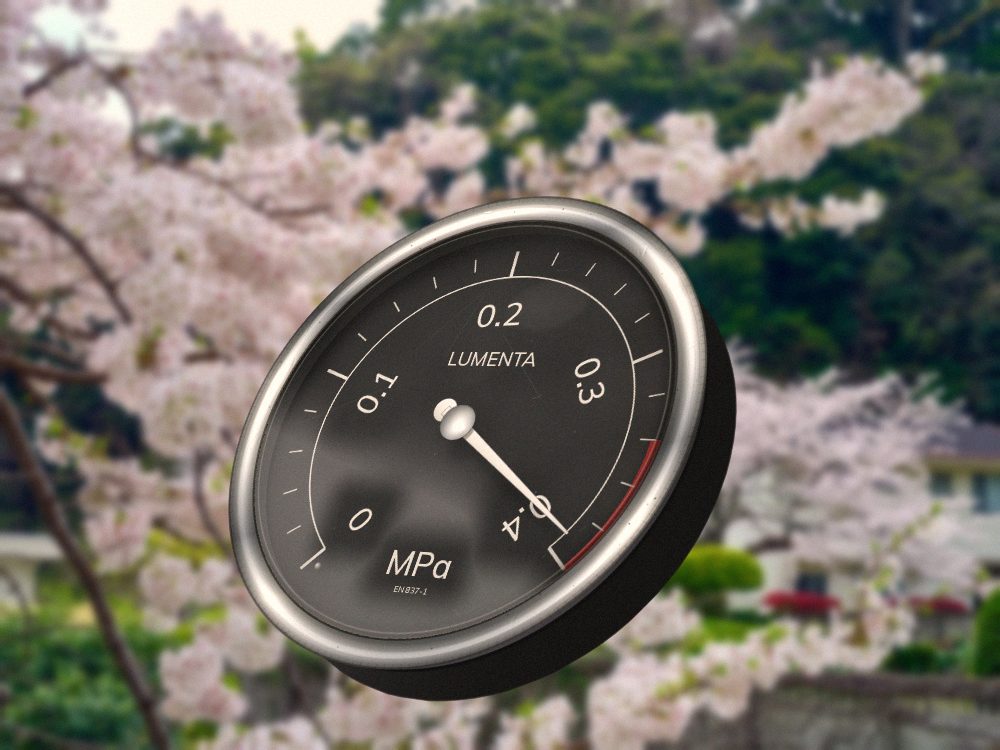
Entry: 0.39 MPa
